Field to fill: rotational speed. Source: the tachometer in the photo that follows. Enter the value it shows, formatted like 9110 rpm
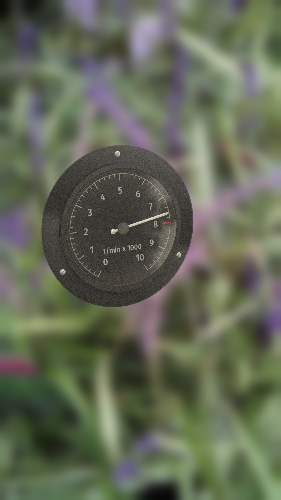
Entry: 7600 rpm
